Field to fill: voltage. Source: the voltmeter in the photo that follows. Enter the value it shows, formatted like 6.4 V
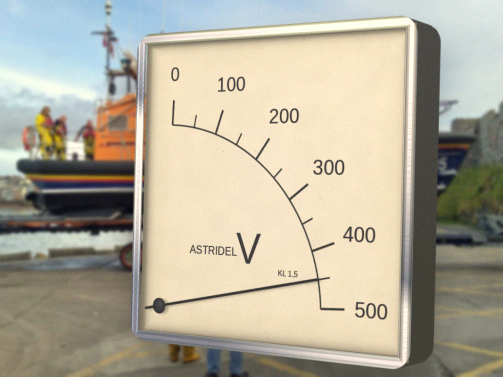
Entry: 450 V
